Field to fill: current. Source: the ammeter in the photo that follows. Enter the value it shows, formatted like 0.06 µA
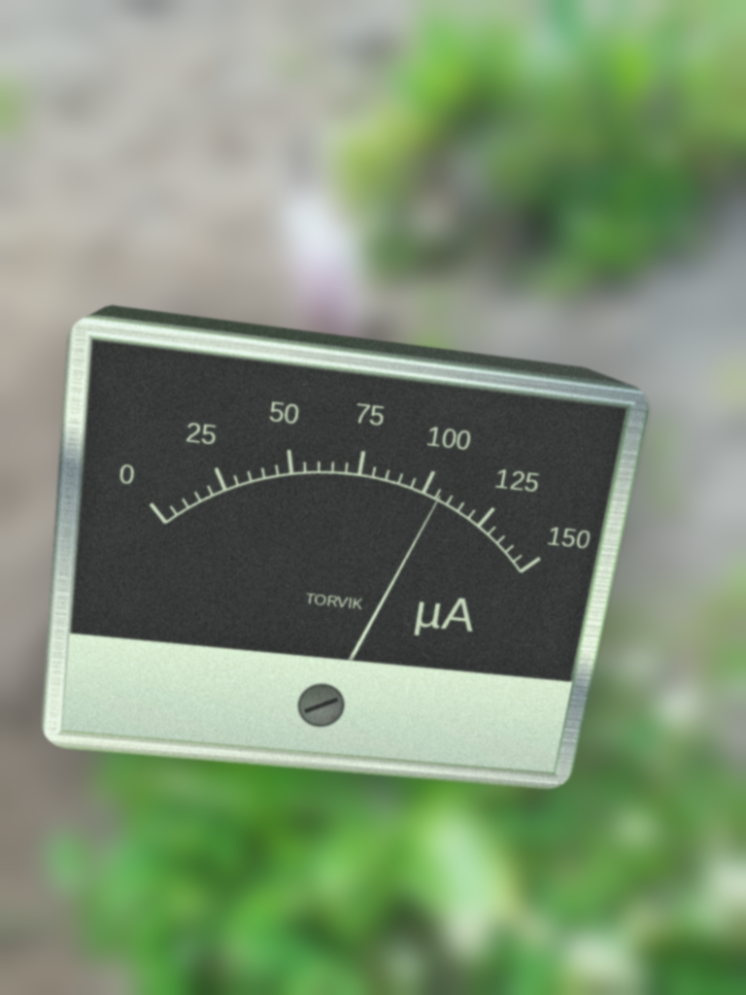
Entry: 105 µA
